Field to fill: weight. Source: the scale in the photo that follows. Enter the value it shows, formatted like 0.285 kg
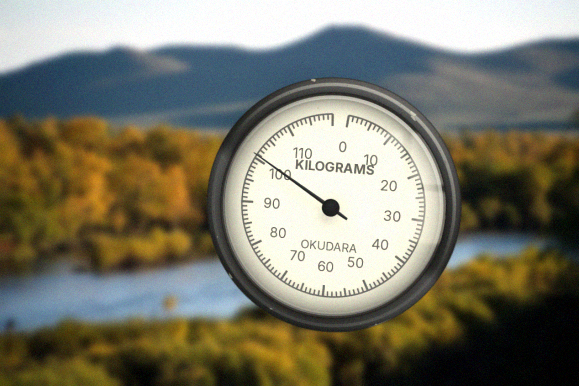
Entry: 101 kg
